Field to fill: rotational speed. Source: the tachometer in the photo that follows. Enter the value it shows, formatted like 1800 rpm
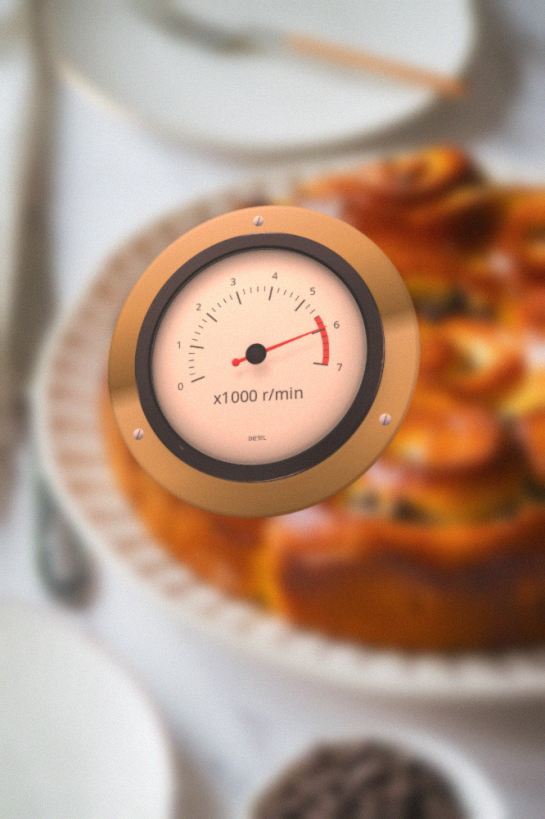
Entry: 6000 rpm
